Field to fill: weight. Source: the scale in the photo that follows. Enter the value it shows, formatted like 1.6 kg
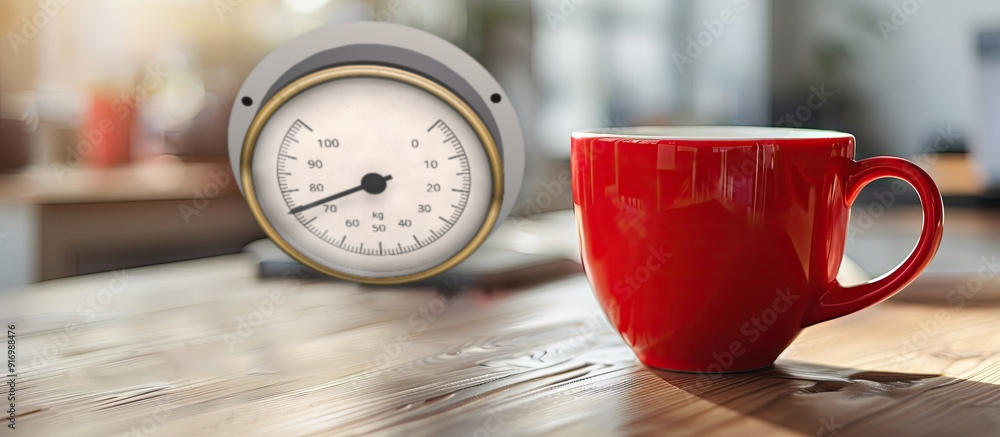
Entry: 75 kg
